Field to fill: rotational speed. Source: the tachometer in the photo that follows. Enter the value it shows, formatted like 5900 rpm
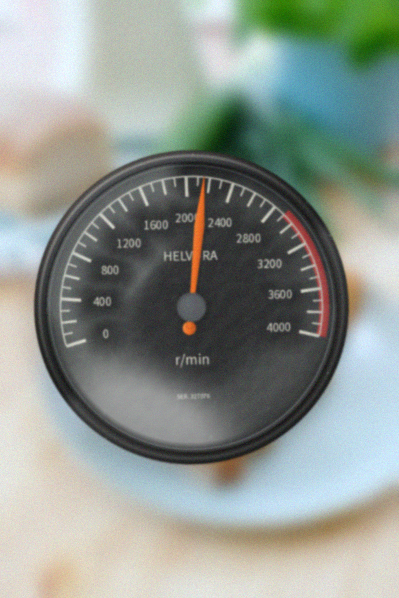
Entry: 2150 rpm
